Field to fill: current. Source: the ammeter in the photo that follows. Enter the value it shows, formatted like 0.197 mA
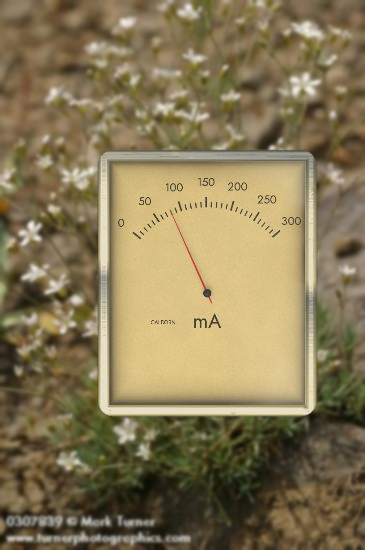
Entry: 80 mA
